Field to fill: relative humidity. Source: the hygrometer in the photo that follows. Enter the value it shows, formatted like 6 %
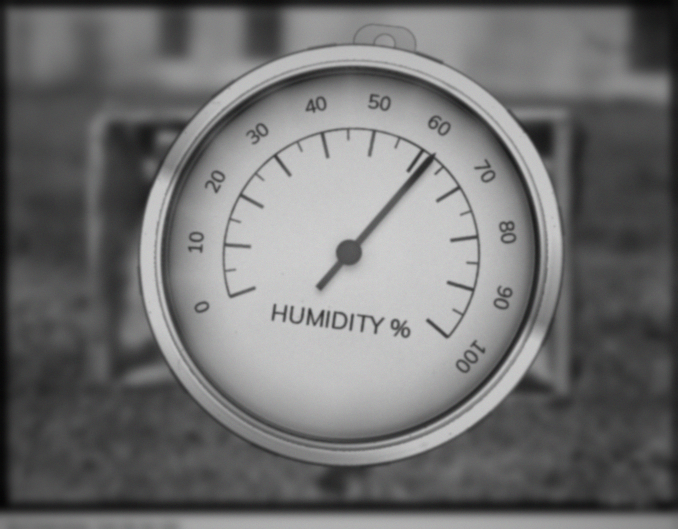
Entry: 62.5 %
